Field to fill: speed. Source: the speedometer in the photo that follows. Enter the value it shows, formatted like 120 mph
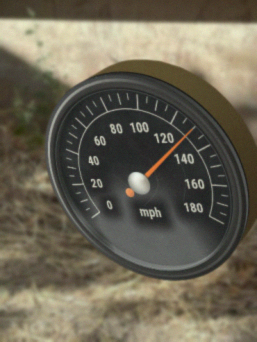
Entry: 130 mph
